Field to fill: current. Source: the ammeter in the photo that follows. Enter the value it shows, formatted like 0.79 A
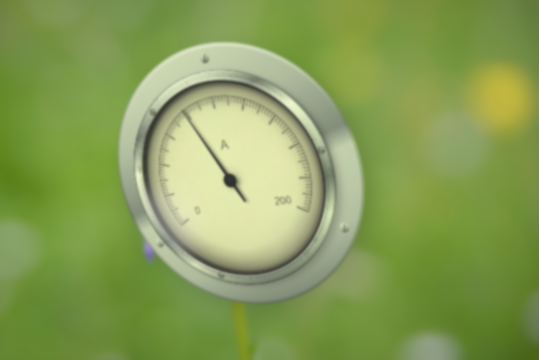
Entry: 80 A
